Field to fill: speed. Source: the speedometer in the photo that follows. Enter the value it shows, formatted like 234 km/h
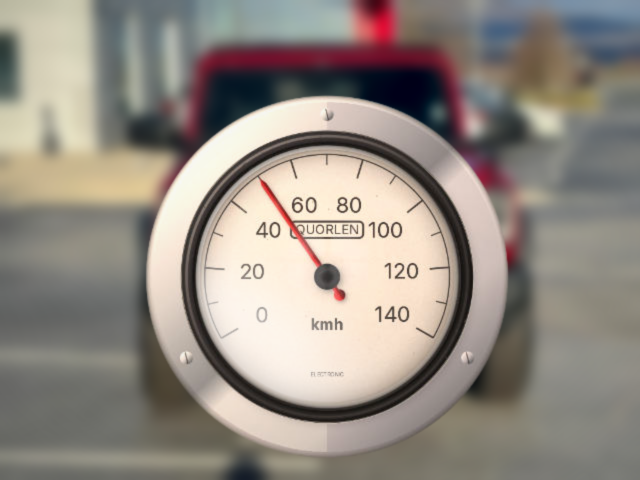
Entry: 50 km/h
